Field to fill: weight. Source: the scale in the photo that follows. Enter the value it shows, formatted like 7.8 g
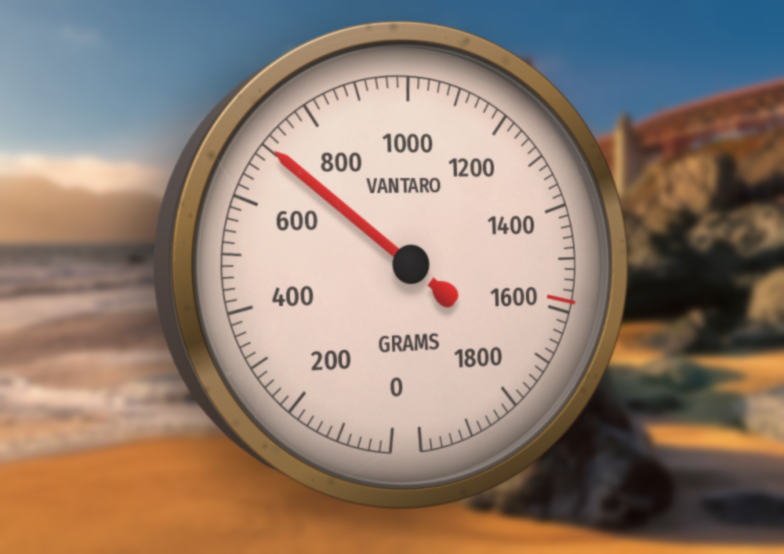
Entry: 700 g
